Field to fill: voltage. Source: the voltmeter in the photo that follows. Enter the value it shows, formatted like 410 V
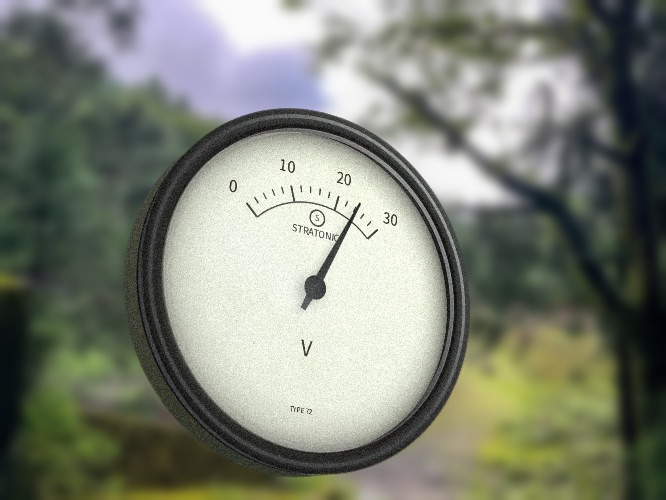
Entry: 24 V
